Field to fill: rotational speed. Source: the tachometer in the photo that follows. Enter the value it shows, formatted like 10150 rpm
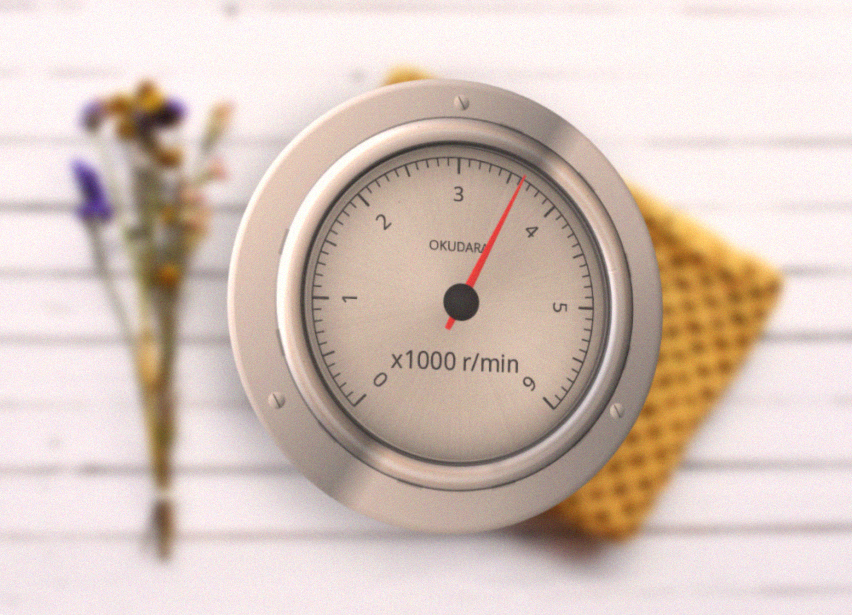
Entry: 3600 rpm
